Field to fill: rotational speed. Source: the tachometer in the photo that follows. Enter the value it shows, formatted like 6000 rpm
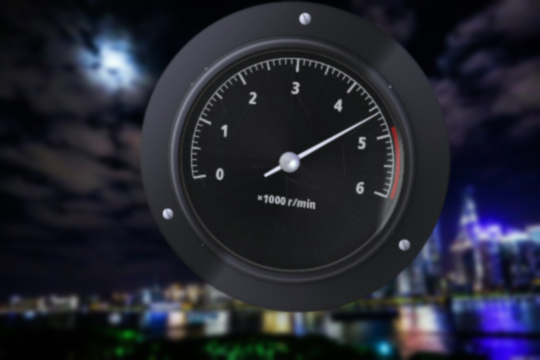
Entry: 4600 rpm
